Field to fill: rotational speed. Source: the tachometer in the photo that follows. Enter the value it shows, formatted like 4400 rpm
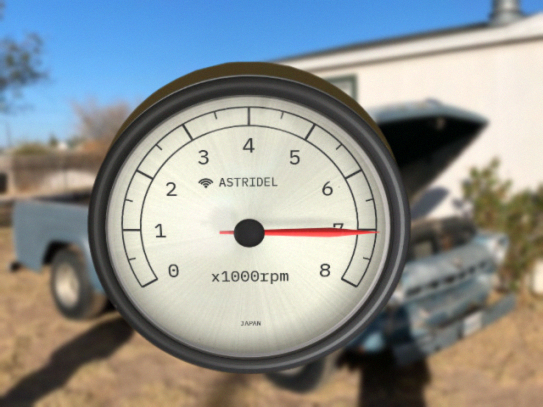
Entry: 7000 rpm
